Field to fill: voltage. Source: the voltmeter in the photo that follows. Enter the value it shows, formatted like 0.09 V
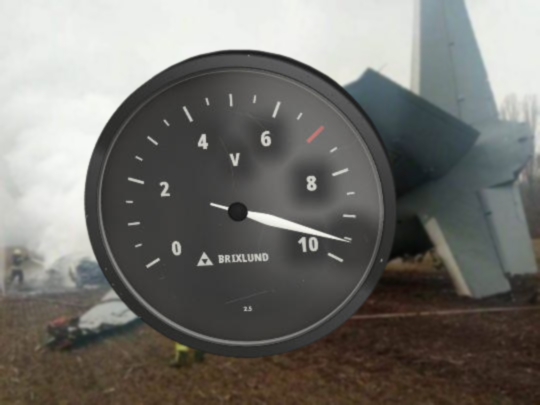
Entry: 9.5 V
